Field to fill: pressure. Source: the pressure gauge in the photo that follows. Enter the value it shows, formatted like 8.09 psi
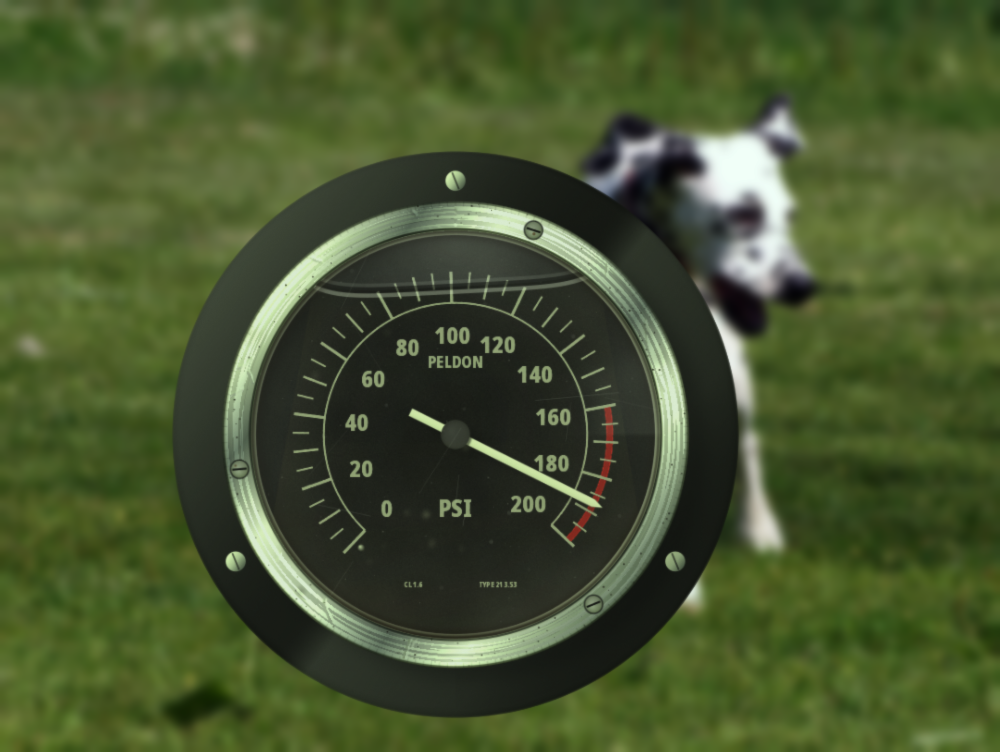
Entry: 187.5 psi
